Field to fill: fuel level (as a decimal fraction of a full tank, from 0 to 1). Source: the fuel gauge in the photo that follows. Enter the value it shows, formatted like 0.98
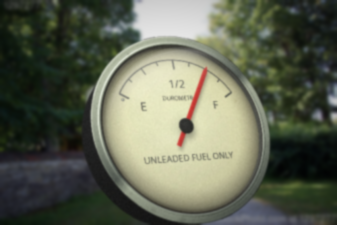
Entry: 0.75
